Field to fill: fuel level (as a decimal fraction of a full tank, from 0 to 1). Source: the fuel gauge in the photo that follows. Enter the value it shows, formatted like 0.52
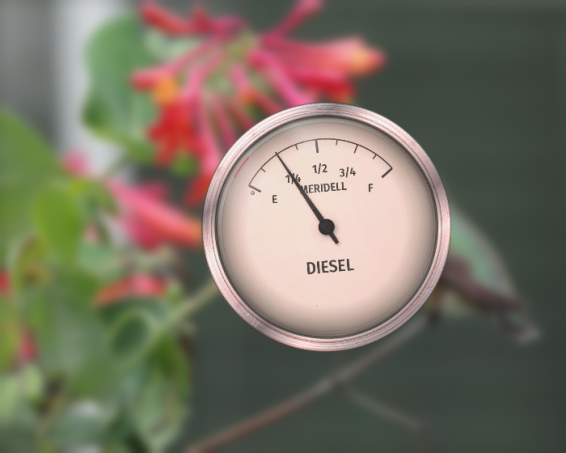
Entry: 0.25
